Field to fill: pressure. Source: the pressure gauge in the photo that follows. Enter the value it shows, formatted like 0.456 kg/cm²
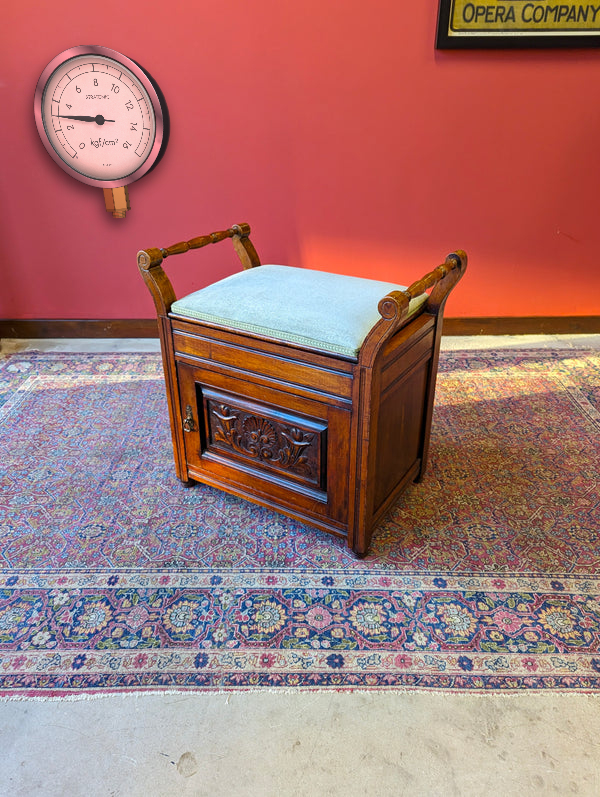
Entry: 3 kg/cm²
